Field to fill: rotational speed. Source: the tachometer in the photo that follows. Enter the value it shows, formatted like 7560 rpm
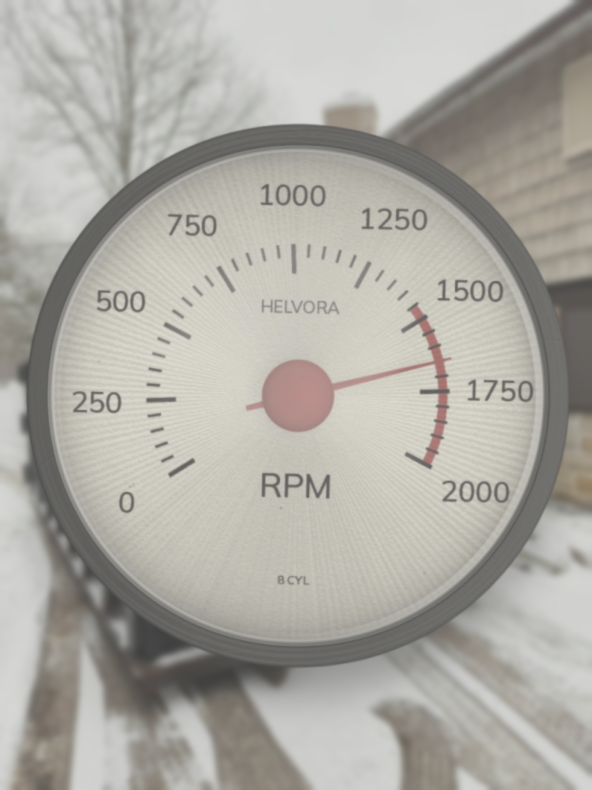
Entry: 1650 rpm
